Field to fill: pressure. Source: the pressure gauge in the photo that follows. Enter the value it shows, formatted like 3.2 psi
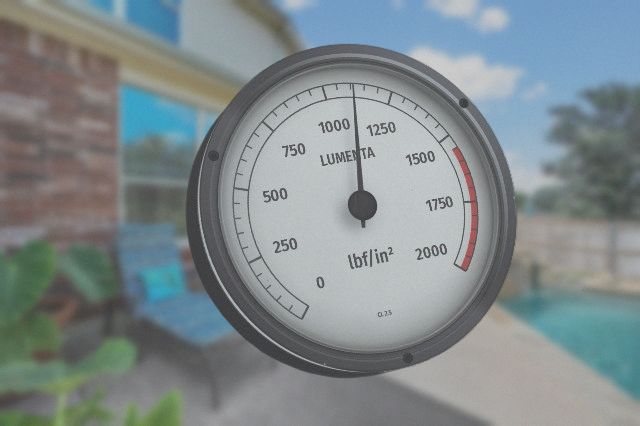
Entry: 1100 psi
